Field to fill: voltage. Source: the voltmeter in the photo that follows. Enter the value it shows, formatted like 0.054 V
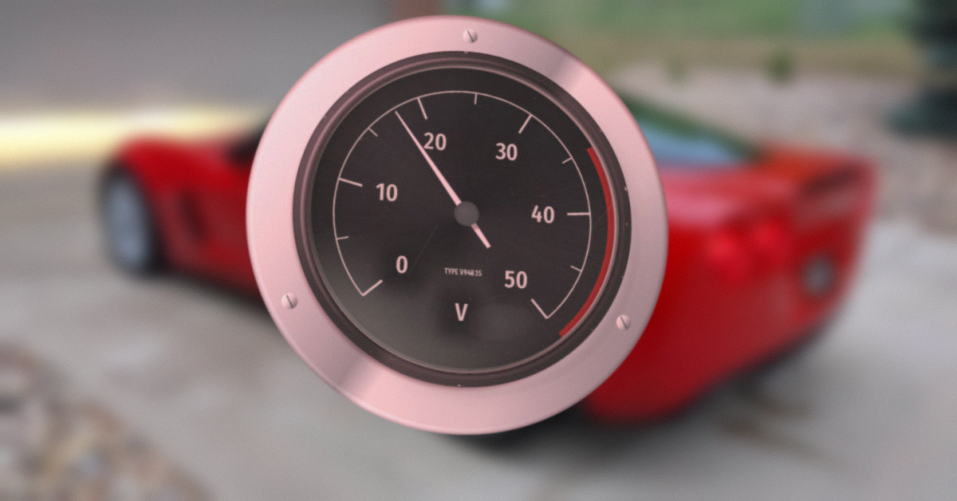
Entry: 17.5 V
